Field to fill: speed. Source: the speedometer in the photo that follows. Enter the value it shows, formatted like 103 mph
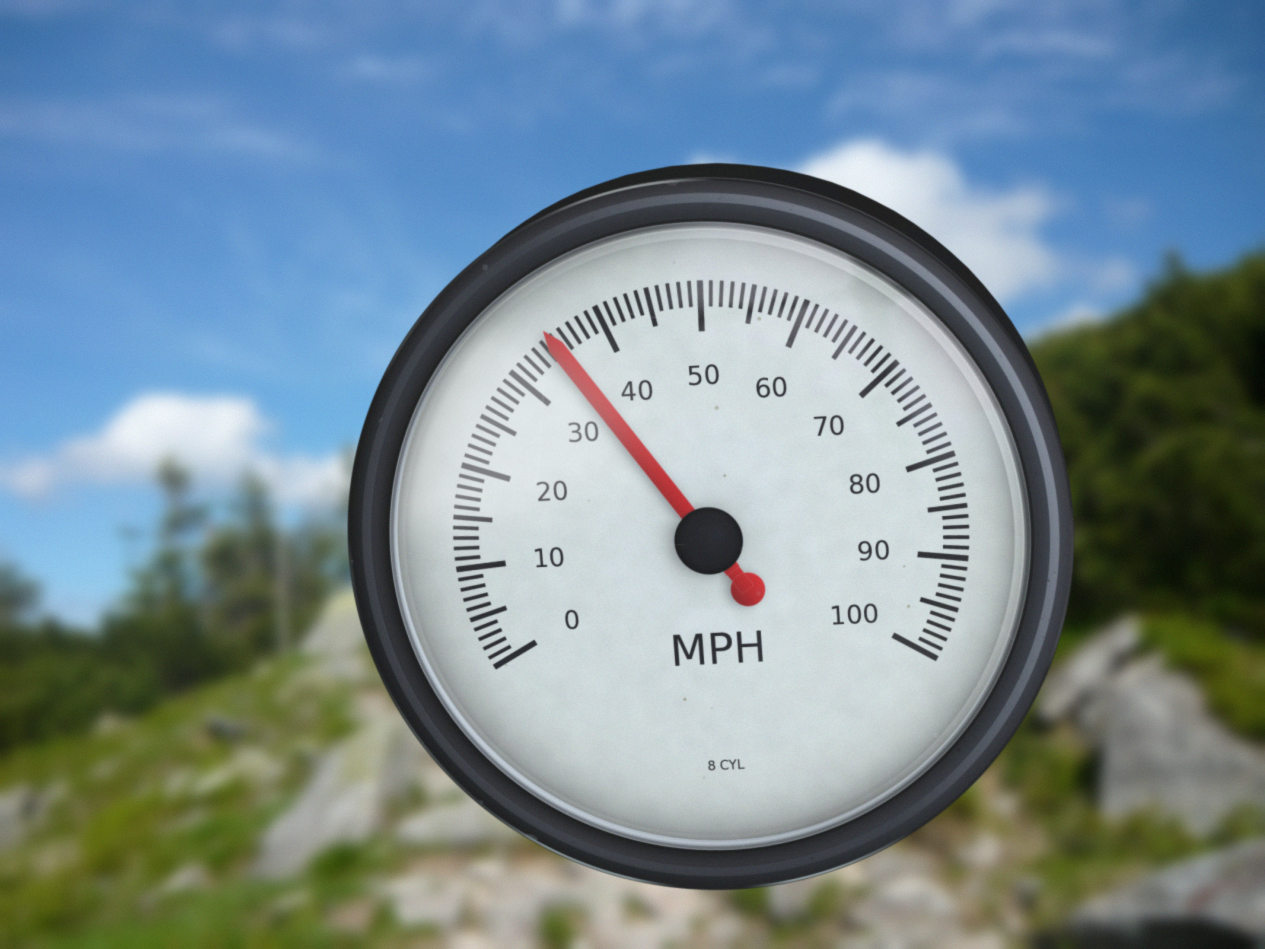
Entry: 35 mph
